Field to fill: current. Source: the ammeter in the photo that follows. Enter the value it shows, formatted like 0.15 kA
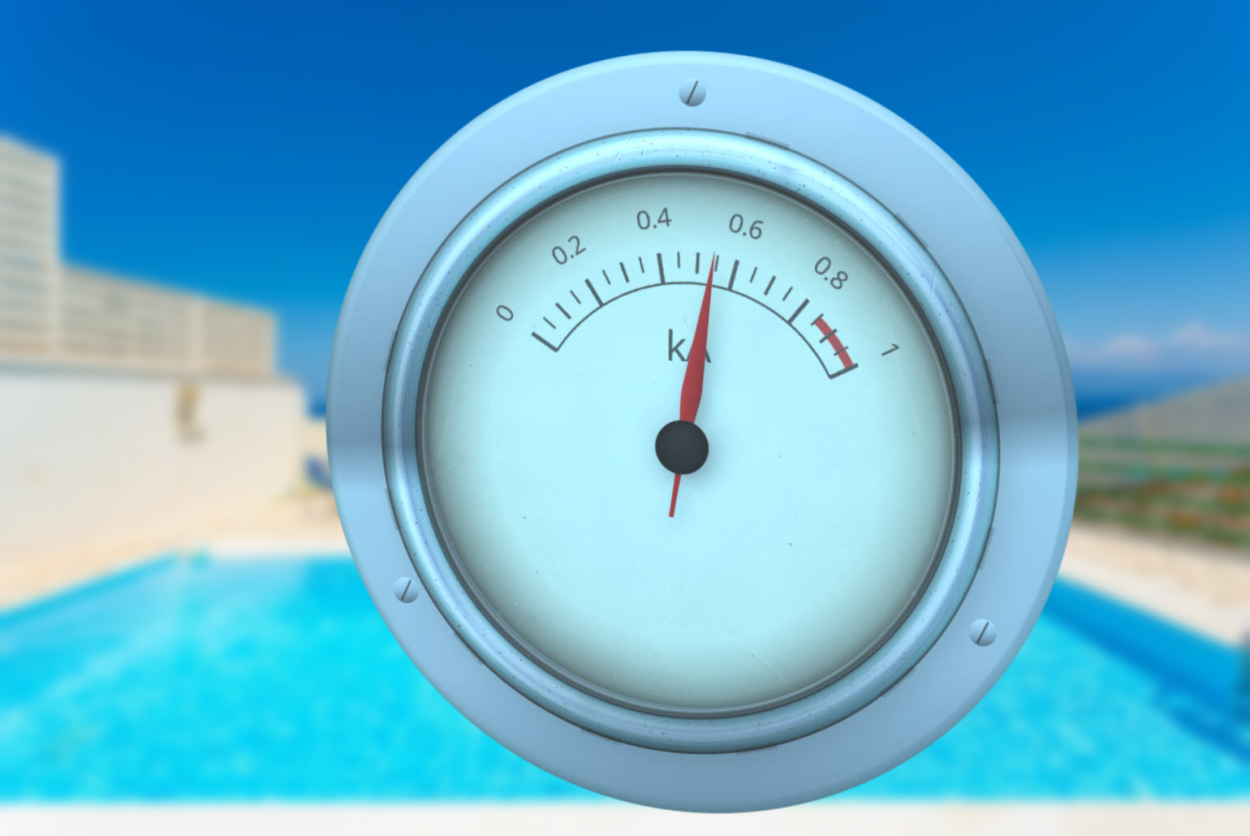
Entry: 0.55 kA
